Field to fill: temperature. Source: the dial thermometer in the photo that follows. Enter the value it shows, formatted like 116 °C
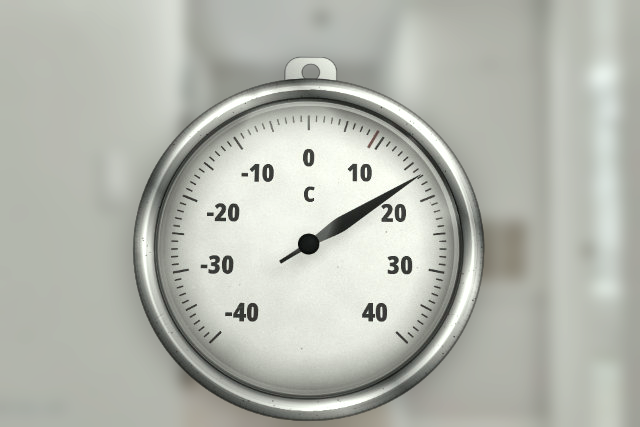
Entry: 17 °C
